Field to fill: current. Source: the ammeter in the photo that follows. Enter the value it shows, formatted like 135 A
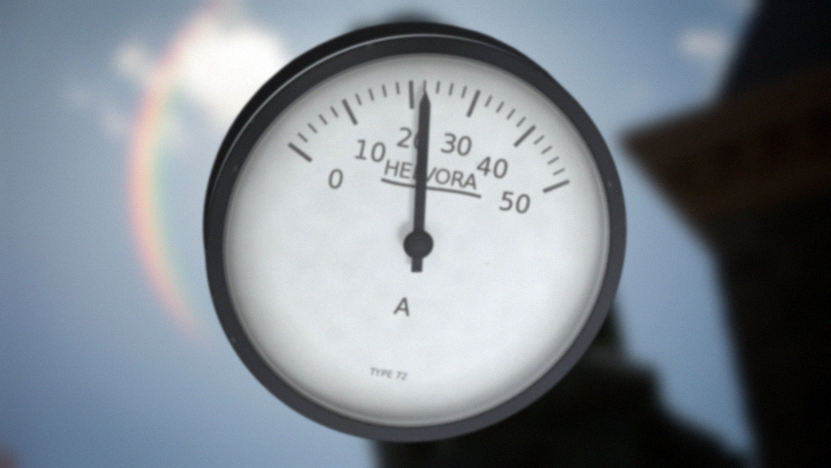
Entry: 22 A
